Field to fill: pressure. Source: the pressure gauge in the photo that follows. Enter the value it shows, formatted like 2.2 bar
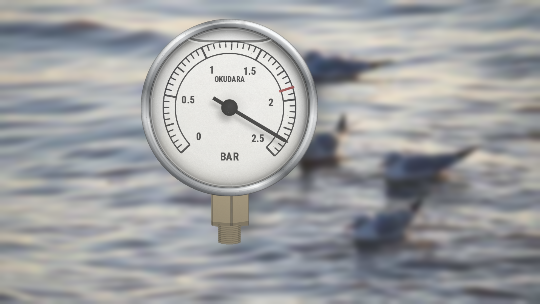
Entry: 2.35 bar
